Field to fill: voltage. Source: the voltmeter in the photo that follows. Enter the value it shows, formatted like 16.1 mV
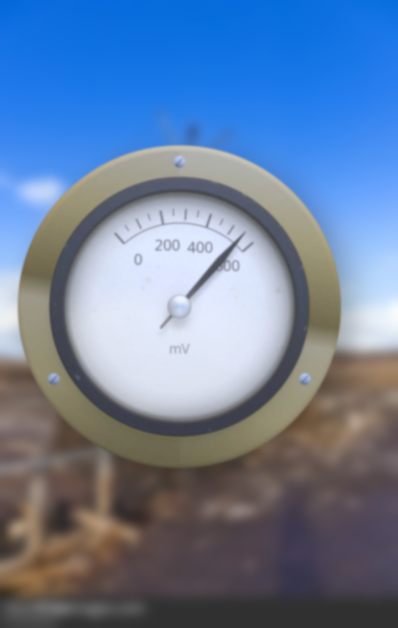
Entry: 550 mV
